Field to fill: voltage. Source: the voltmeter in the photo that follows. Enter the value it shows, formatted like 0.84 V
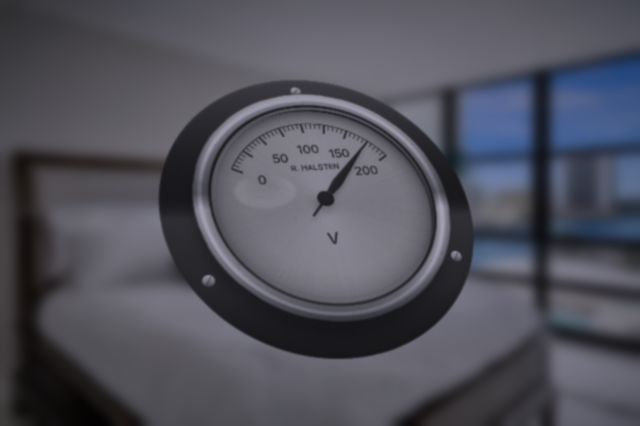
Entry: 175 V
